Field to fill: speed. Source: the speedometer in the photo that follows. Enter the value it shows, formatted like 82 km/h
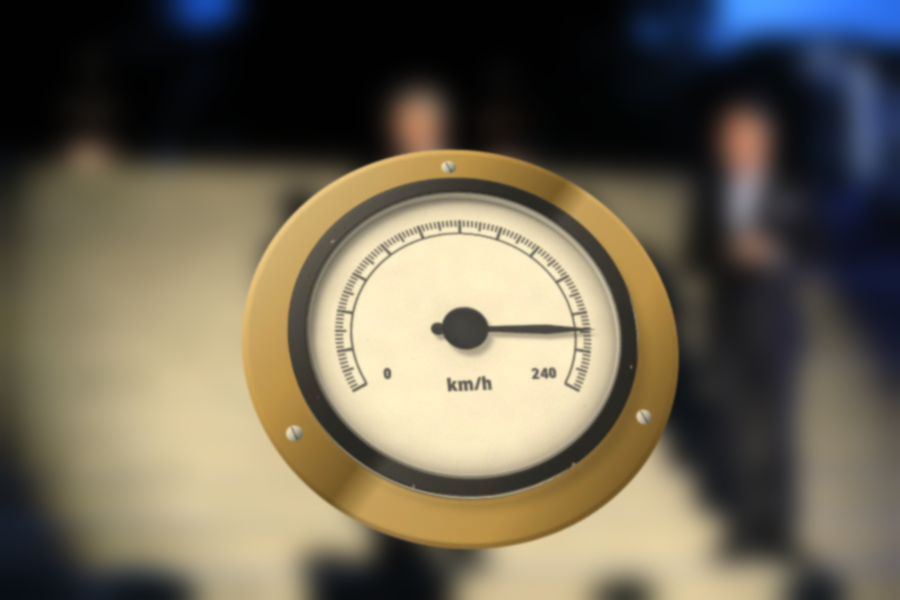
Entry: 210 km/h
